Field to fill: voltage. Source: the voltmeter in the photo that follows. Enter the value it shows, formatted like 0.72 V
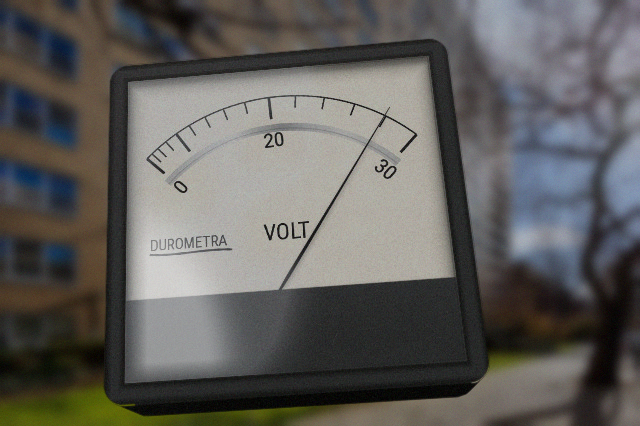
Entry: 28 V
